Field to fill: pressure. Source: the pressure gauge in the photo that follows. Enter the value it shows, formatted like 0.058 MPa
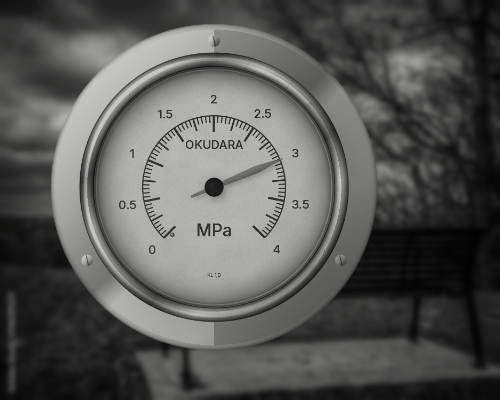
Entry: 3 MPa
